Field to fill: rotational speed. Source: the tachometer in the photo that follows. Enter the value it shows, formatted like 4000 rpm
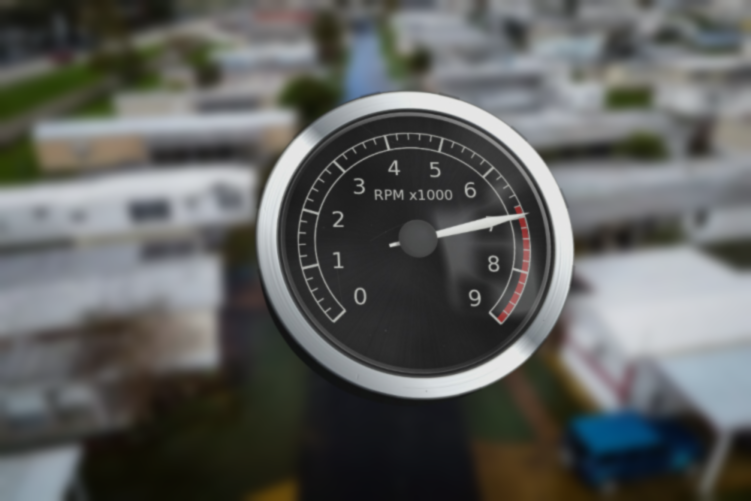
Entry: 7000 rpm
